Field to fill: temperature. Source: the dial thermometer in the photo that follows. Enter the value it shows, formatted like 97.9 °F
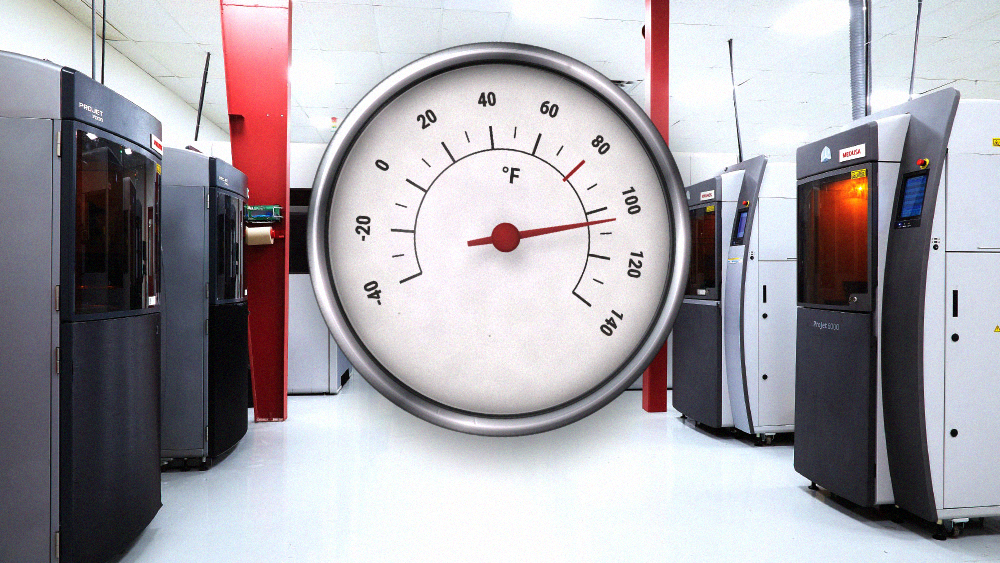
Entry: 105 °F
